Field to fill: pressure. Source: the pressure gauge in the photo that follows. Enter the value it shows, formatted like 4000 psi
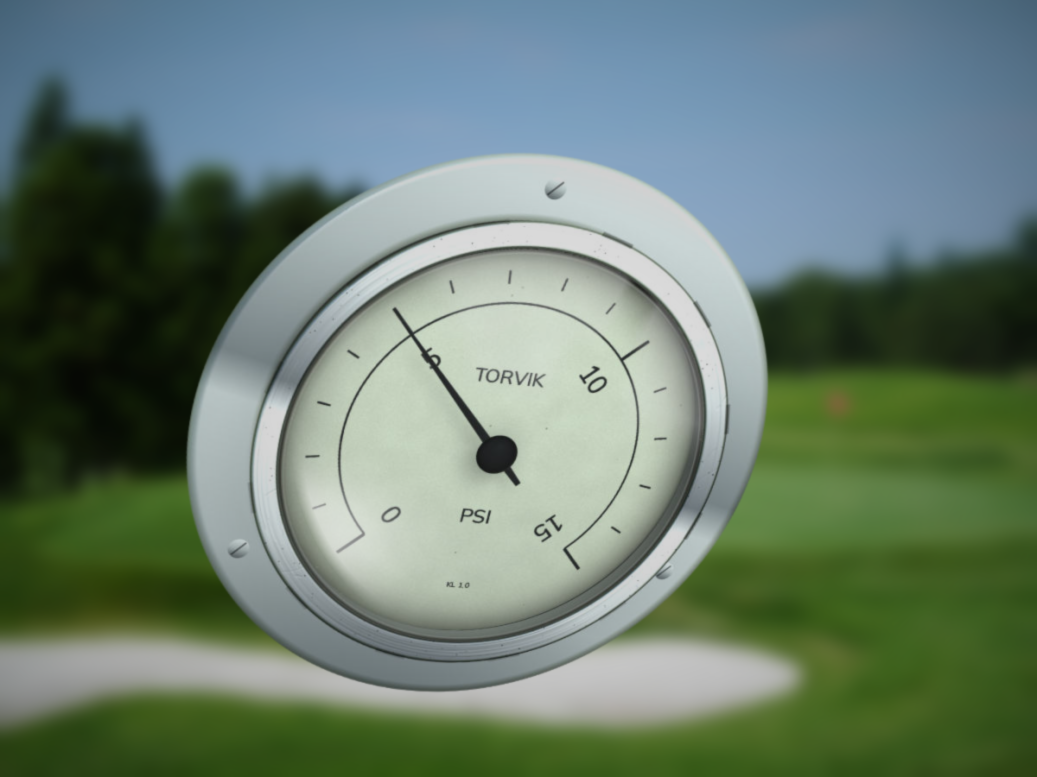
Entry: 5 psi
